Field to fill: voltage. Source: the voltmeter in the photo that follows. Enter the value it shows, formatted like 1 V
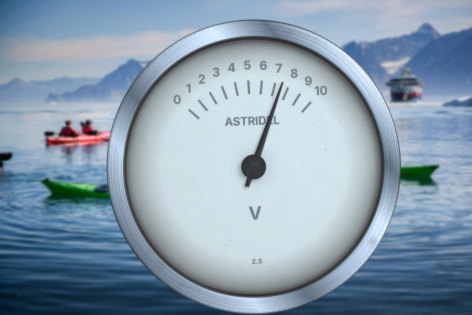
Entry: 7.5 V
